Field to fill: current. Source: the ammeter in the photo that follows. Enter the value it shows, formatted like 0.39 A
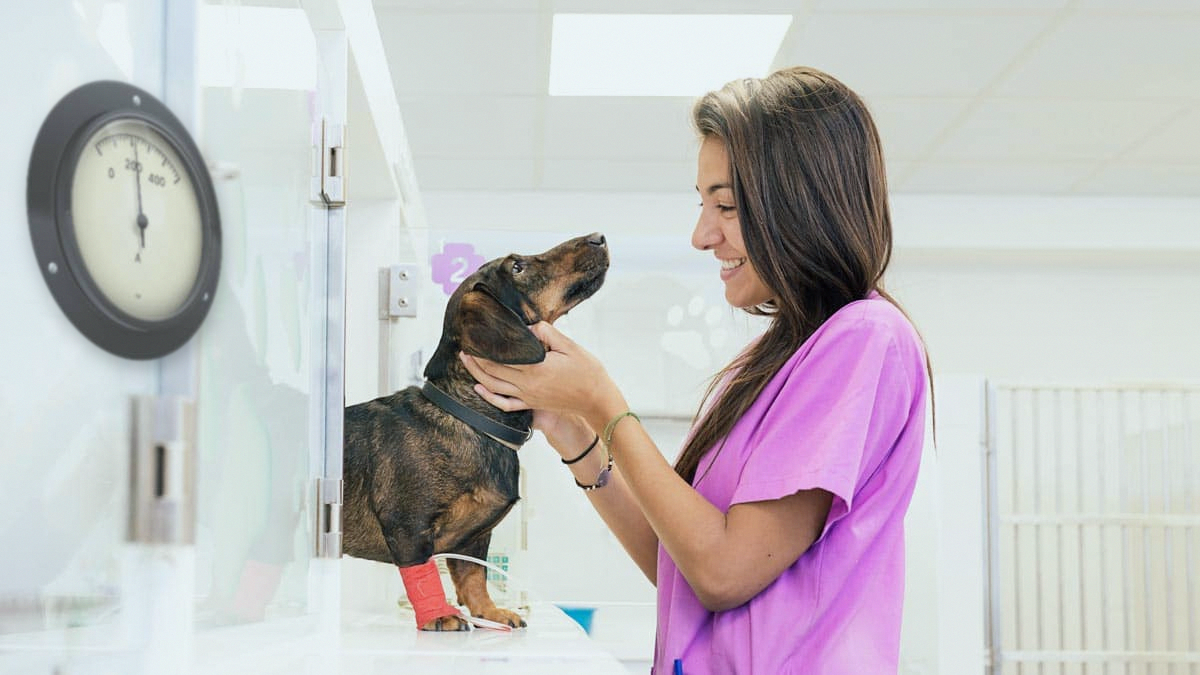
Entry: 200 A
